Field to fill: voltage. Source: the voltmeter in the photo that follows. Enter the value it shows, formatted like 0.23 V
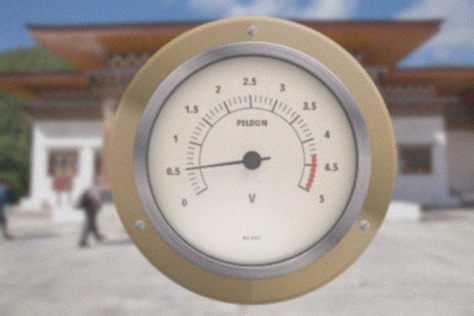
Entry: 0.5 V
